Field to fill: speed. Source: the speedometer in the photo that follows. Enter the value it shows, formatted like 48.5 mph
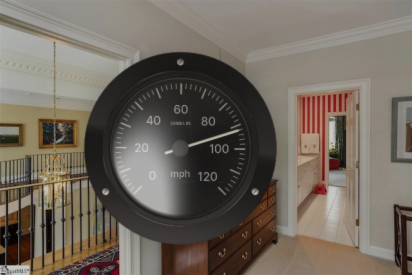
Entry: 92 mph
